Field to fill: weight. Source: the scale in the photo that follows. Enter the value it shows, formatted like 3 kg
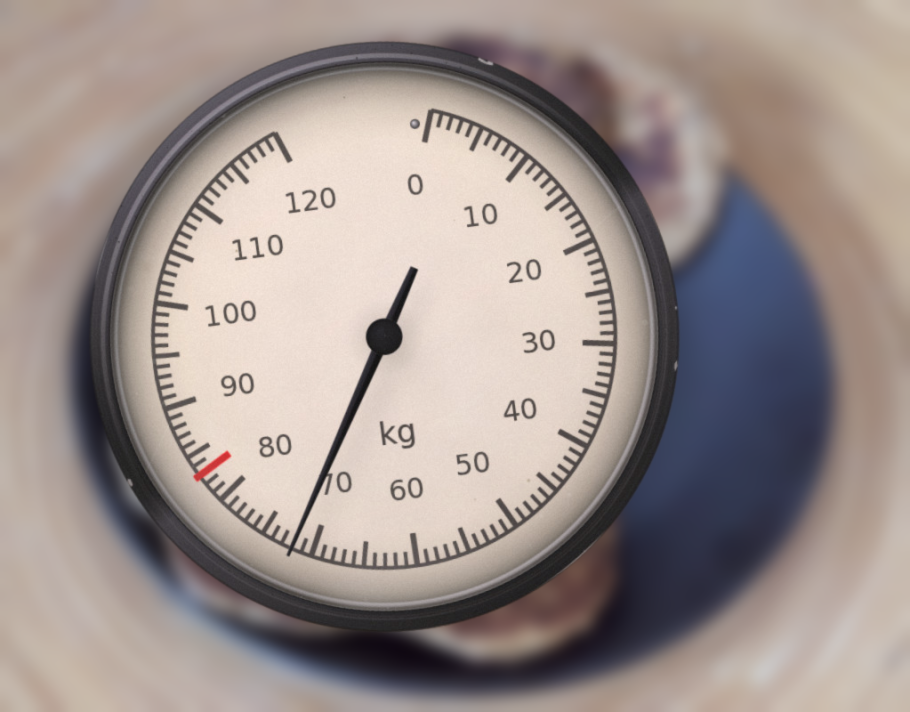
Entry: 72 kg
